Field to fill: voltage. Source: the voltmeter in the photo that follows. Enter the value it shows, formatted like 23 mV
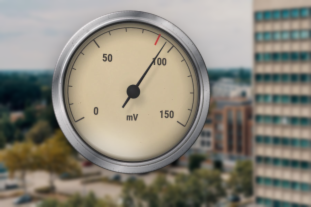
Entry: 95 mV
